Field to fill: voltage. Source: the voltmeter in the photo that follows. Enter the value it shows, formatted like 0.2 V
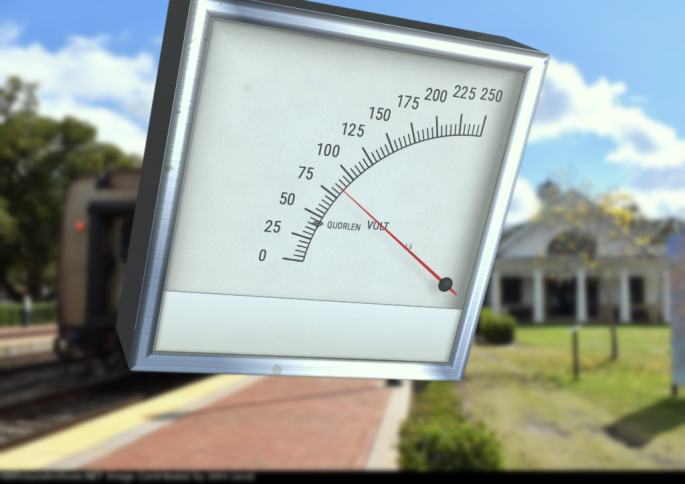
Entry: 85 V
